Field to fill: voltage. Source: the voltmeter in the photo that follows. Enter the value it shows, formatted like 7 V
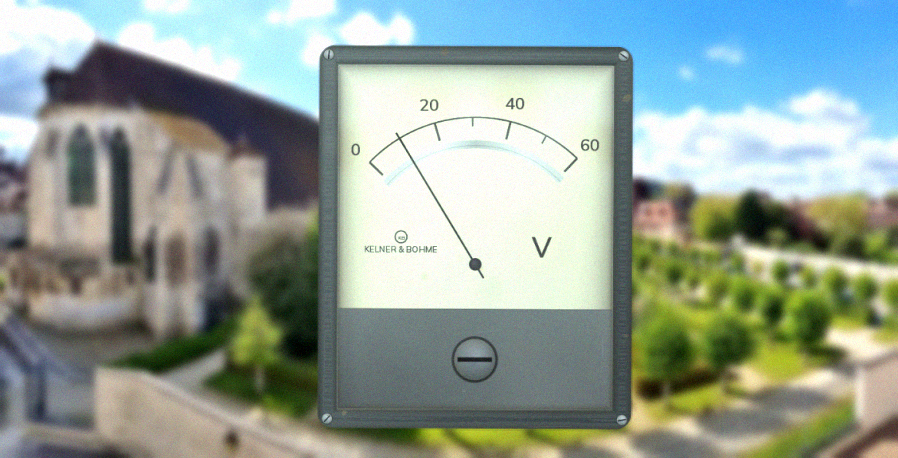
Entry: 10 V
